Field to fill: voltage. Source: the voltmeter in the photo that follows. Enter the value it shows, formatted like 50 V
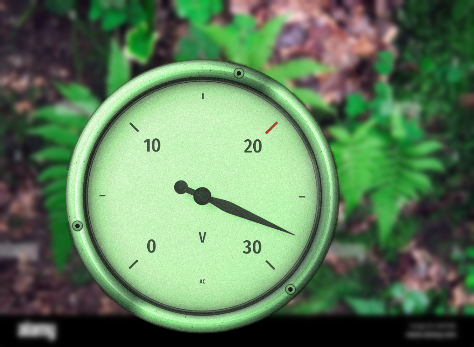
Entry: 27.5 V
